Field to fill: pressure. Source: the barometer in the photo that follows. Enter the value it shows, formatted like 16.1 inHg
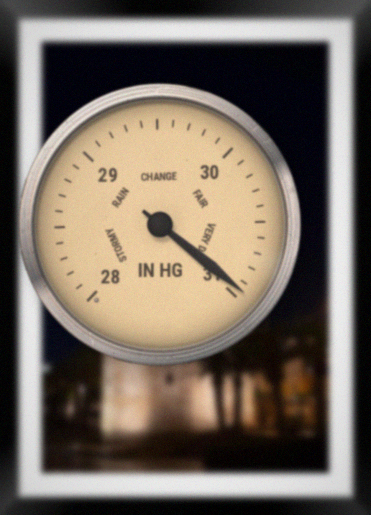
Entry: 30.95 inHg
